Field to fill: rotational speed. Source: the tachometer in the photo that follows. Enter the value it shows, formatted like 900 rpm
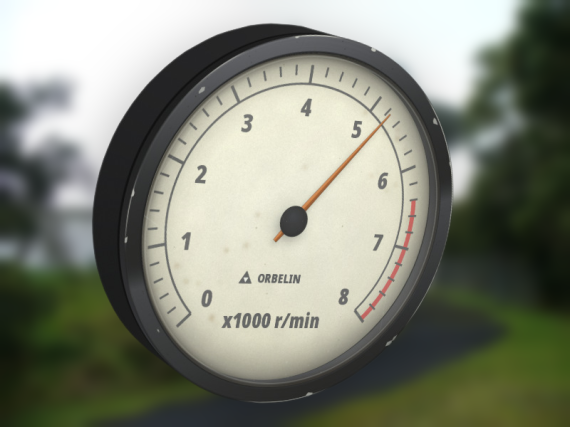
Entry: 5200 rpm
